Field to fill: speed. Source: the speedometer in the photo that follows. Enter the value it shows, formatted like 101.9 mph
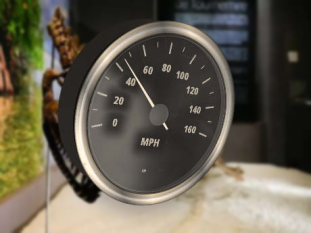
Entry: 45 mph
